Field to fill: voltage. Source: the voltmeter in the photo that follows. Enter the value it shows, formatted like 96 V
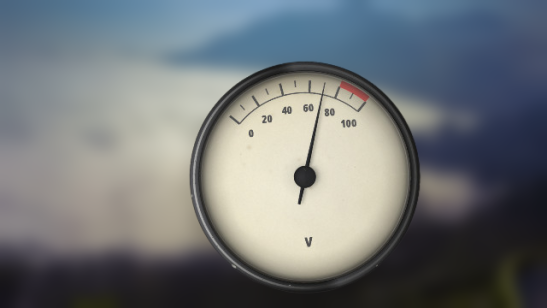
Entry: 70 V
